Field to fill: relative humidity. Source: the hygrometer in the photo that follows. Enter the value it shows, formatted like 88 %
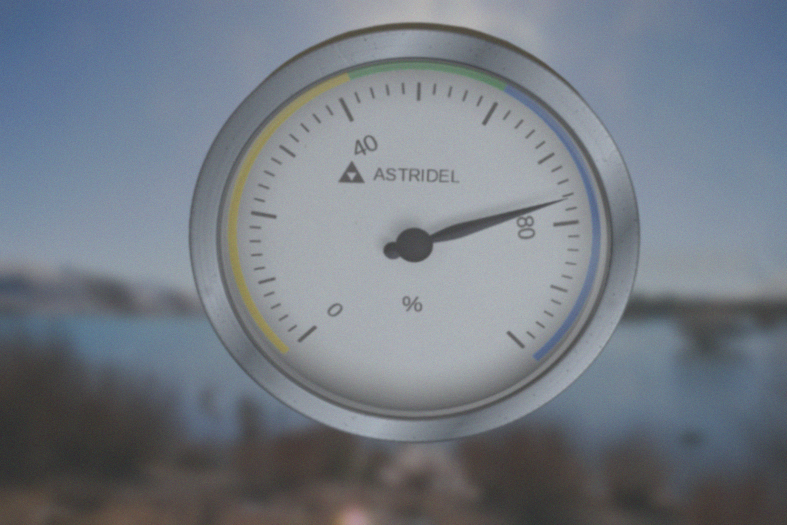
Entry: 76 %
